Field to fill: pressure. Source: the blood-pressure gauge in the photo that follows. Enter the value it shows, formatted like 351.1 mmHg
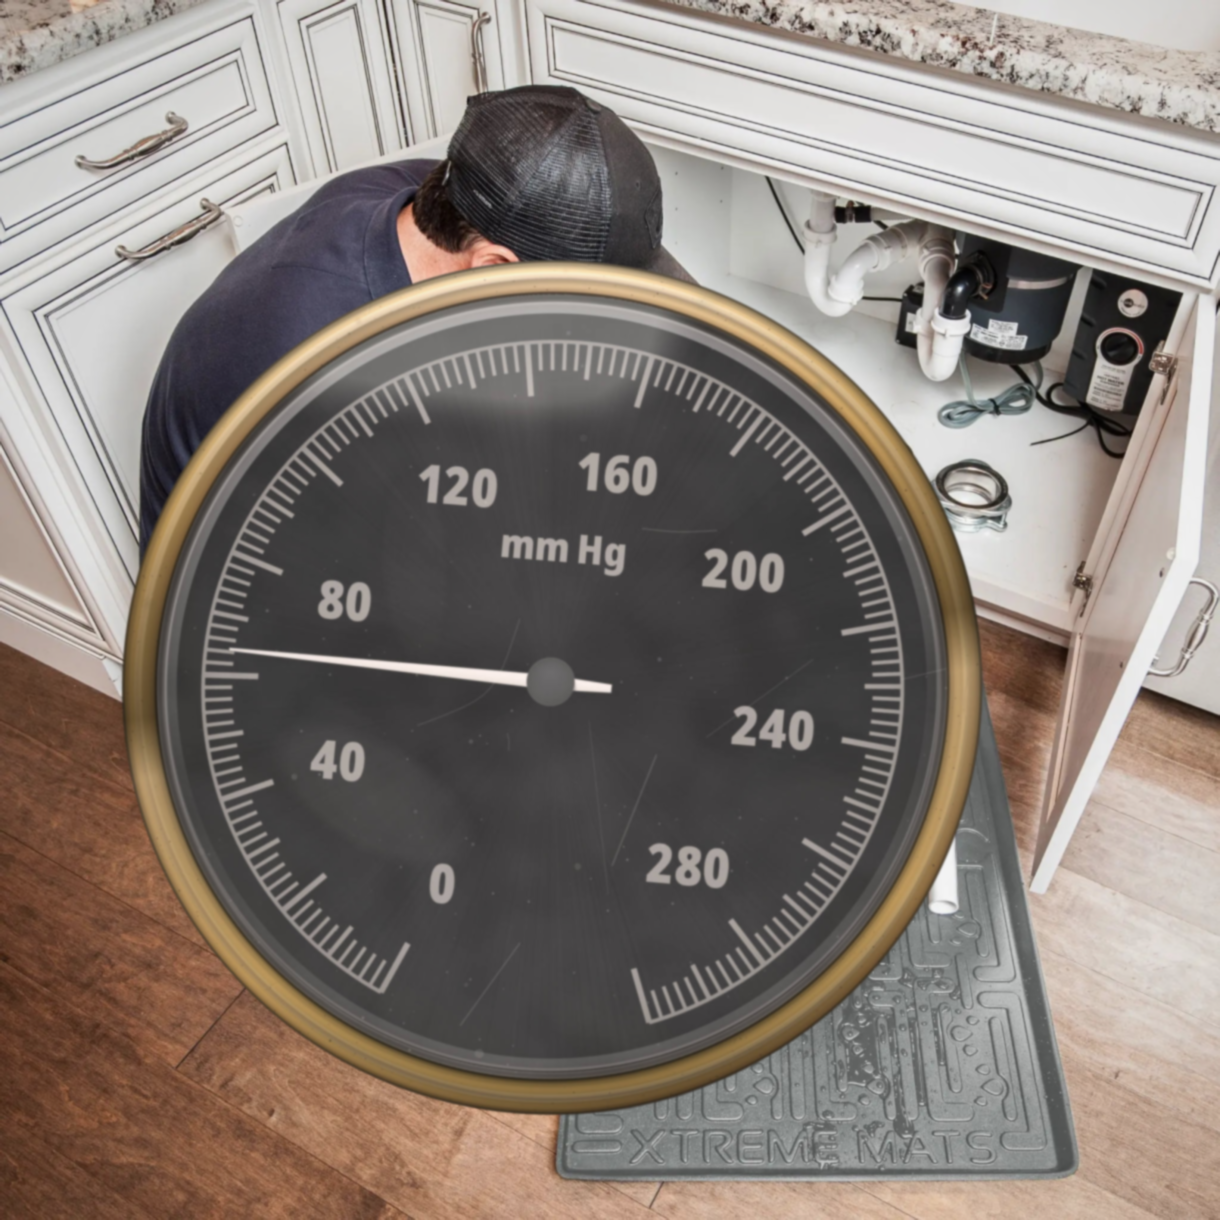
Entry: 64 mmHg
